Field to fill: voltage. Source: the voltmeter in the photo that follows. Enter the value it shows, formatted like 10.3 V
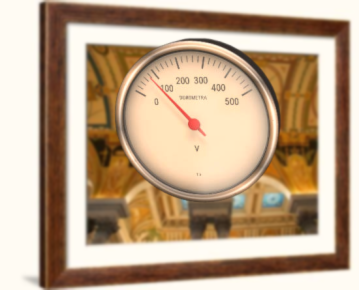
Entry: 80 V
